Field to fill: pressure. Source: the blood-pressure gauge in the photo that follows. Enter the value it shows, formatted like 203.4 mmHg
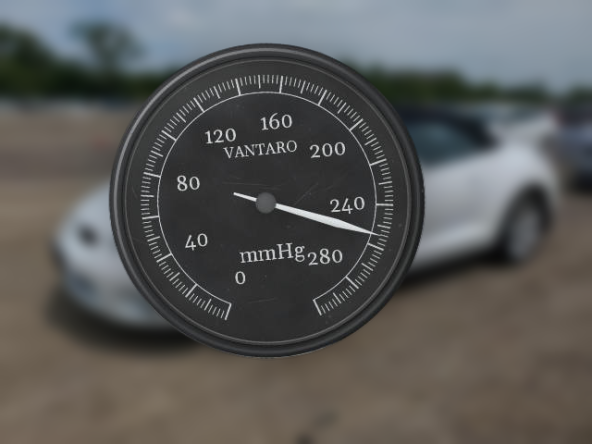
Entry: 254 mmHg
